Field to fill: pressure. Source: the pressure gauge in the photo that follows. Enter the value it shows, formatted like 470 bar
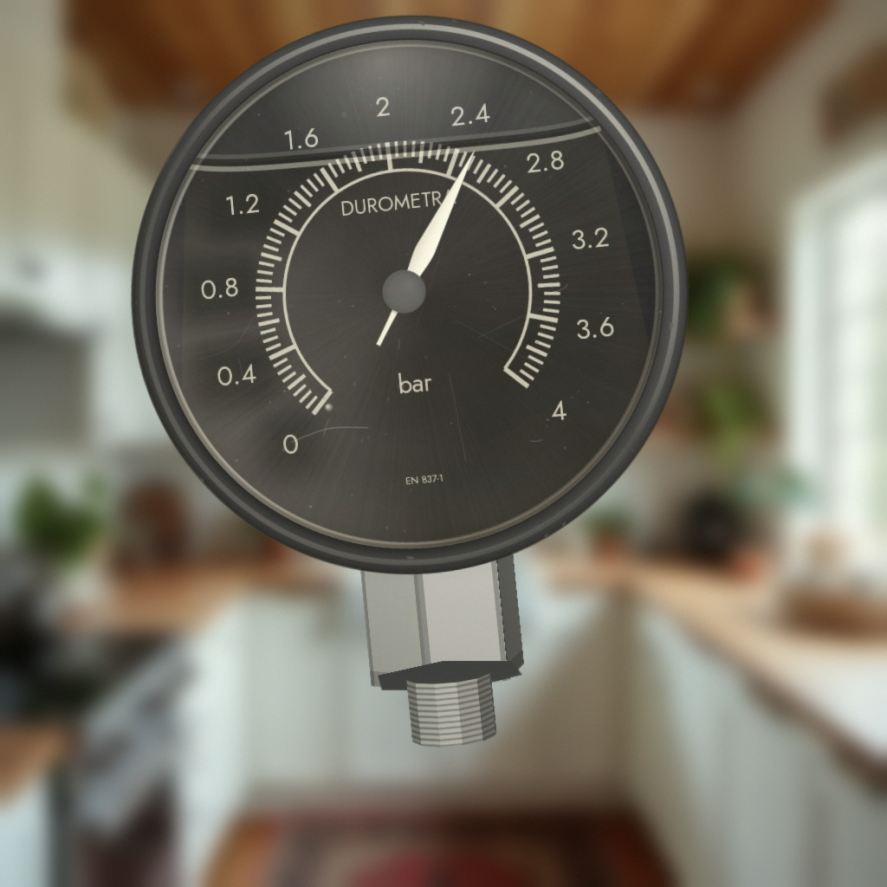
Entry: 2.5 bar
